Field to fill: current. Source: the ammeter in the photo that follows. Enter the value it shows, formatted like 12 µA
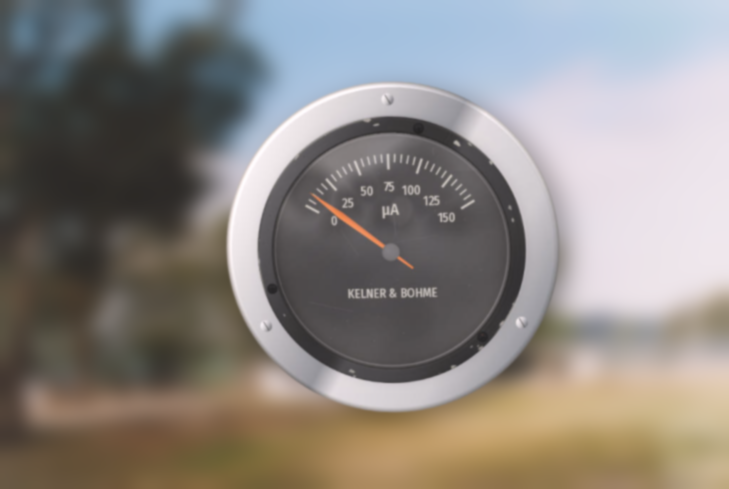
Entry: 10 µA
